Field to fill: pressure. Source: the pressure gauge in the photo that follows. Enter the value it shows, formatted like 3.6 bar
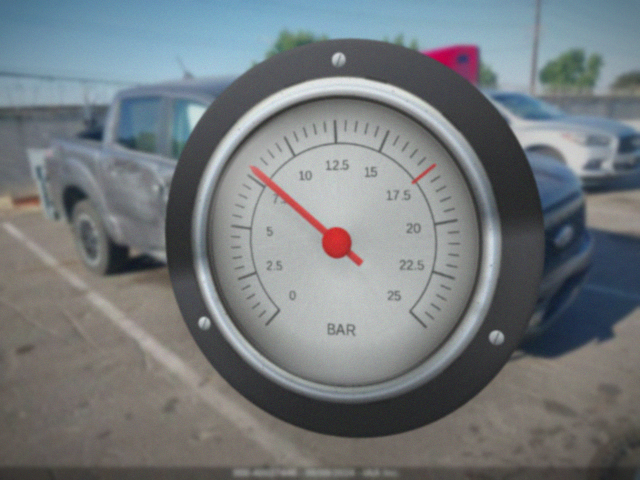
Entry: 8 bar
